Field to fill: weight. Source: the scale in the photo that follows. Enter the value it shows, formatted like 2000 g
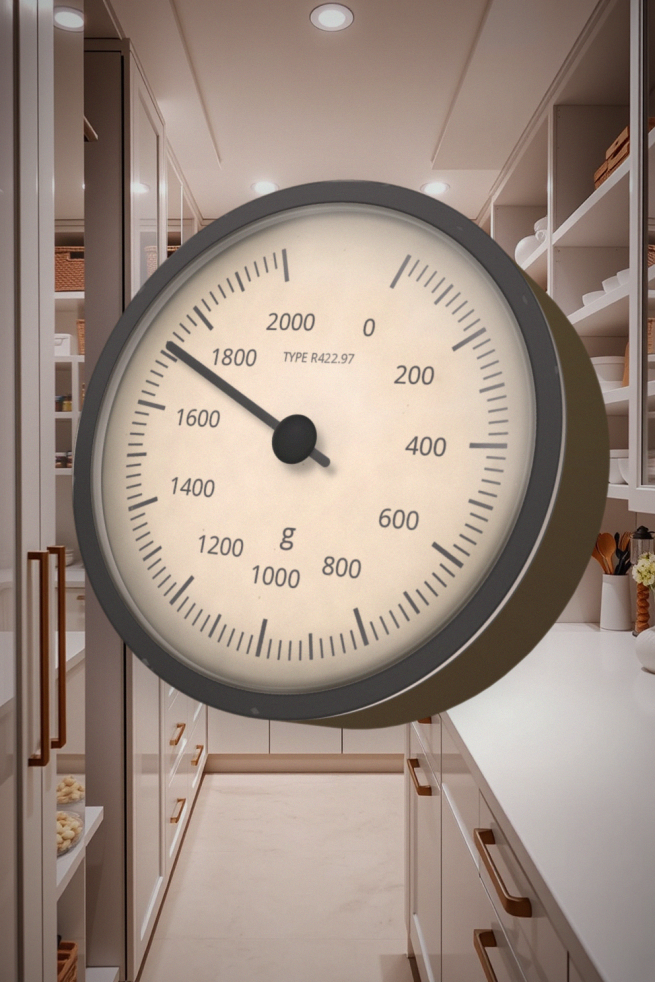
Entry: 1720 g
